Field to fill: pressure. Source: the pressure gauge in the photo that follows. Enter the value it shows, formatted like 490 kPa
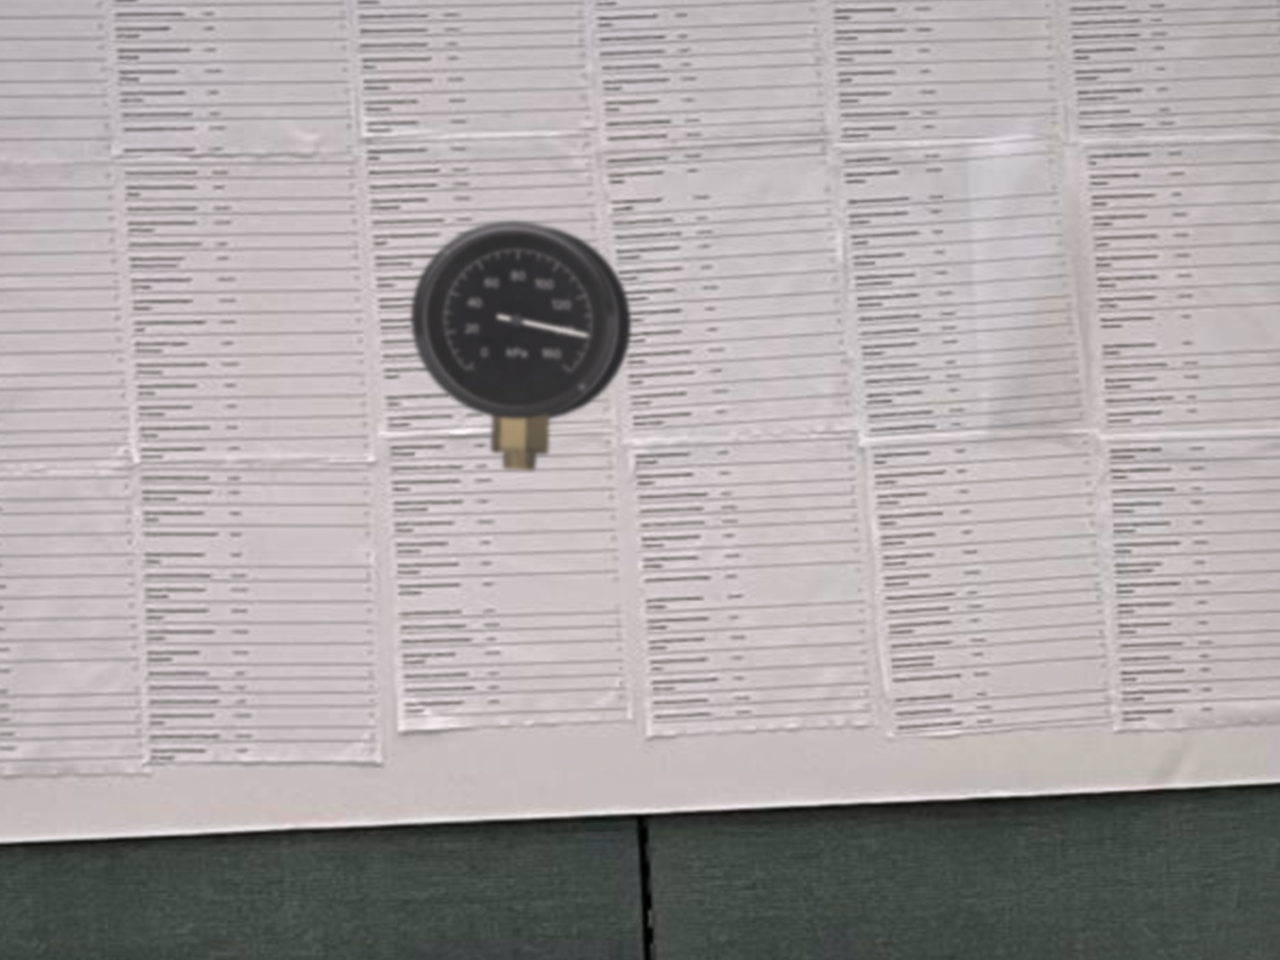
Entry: 140 kPa
